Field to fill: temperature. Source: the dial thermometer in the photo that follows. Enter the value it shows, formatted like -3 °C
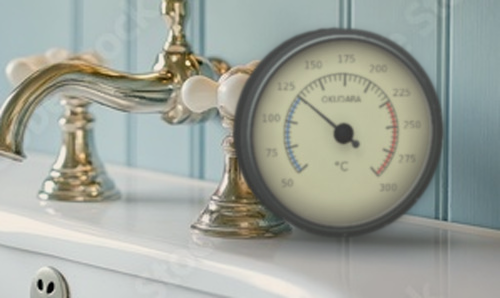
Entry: 125 °C
